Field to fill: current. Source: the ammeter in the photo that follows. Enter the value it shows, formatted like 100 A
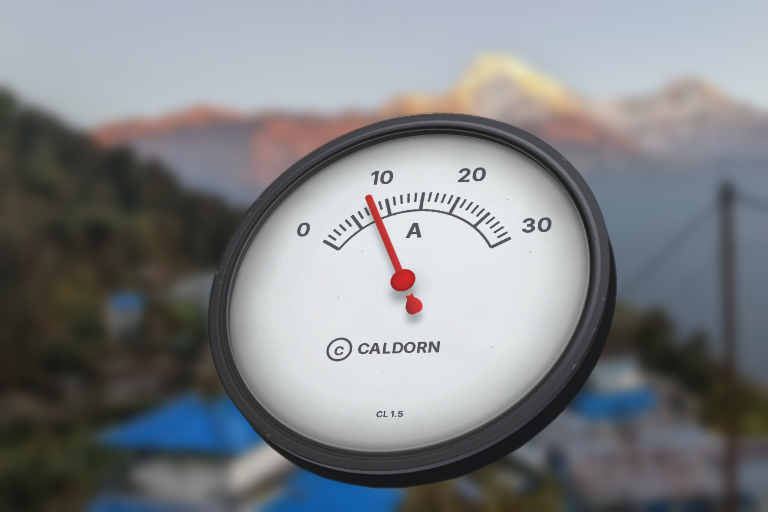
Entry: 8 A
